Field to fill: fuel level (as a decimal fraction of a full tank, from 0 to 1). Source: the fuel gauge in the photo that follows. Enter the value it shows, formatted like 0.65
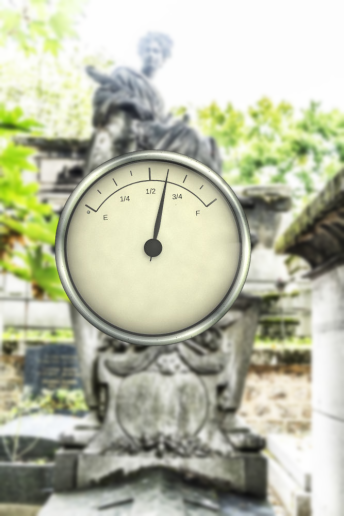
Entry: 0.625
